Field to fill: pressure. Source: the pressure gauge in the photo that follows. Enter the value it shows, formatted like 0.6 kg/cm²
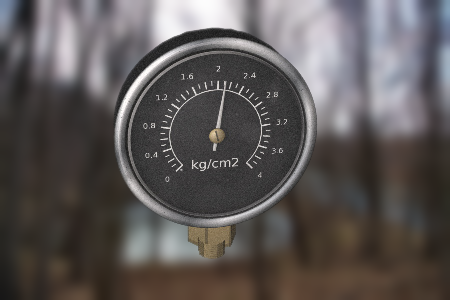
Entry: 2.1 kg/cm²
